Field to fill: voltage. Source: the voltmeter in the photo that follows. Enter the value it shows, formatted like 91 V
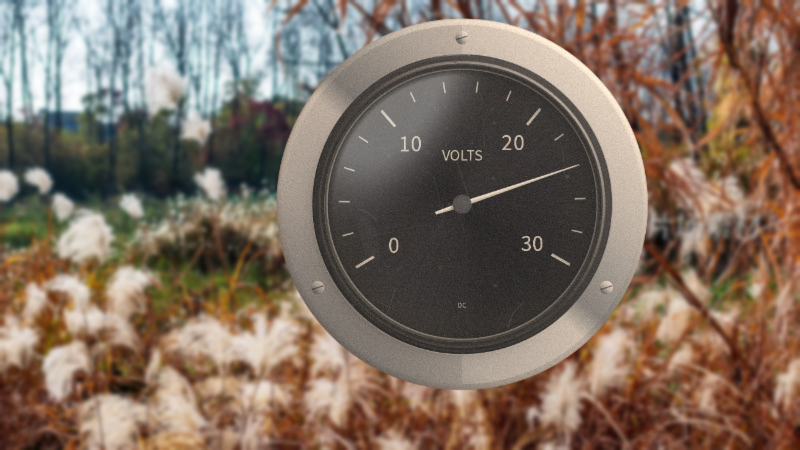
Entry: 24 V
